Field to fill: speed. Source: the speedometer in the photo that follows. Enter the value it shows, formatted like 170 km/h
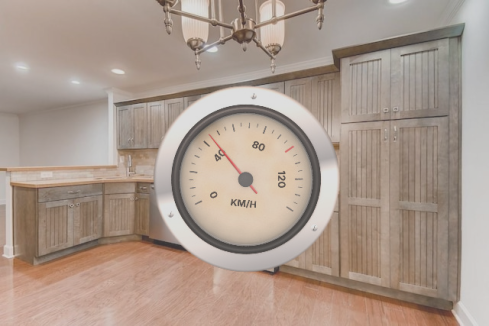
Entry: 45 km/h
